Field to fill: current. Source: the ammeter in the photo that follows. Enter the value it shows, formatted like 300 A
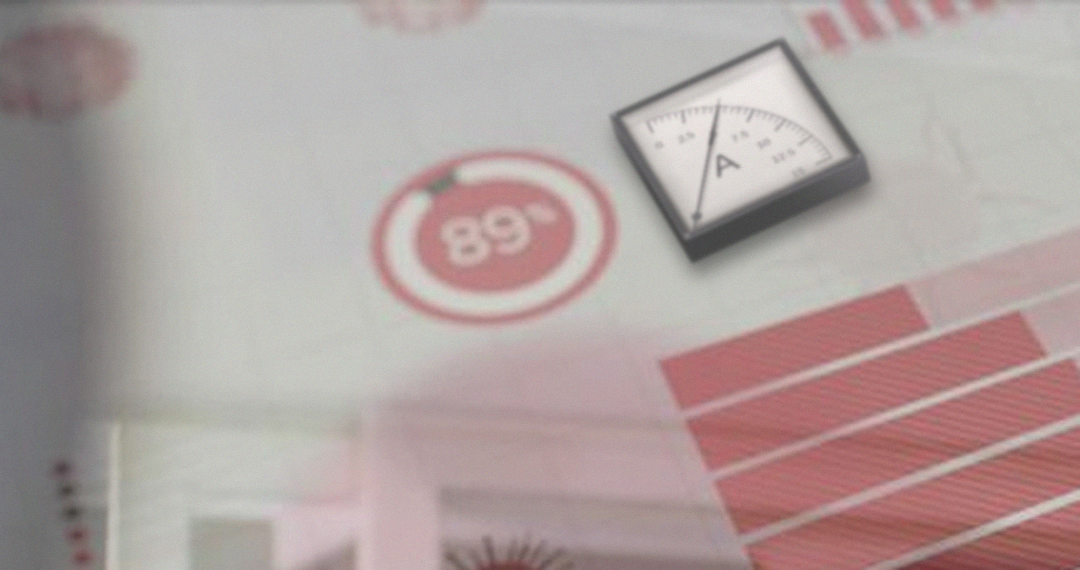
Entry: 5 A
